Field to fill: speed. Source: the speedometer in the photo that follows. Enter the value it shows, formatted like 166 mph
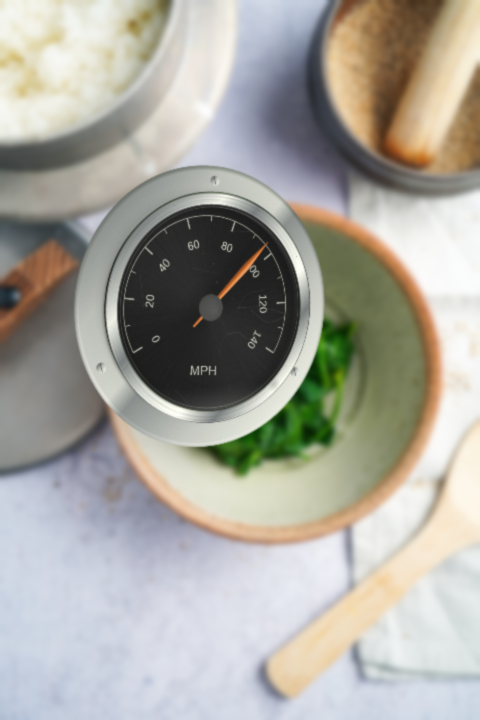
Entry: 95 mph
